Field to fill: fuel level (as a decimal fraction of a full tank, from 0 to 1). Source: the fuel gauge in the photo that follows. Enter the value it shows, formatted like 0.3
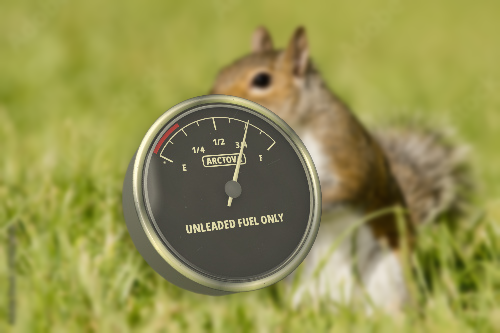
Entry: 0.75
